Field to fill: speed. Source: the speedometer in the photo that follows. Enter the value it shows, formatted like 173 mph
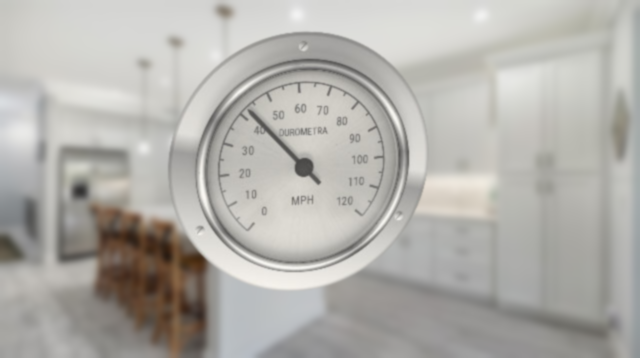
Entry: 42.5 mph
